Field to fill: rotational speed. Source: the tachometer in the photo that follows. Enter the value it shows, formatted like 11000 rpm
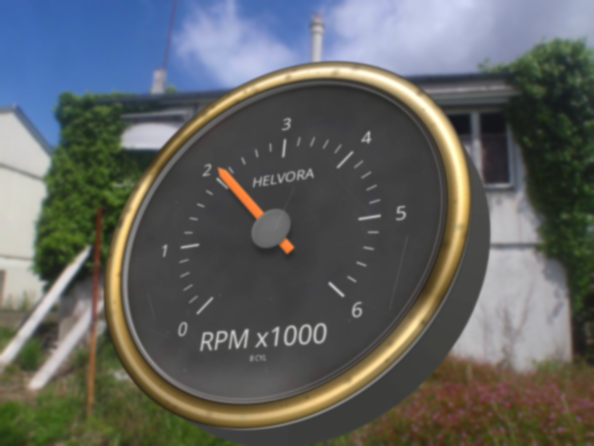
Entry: 2100 rpm
